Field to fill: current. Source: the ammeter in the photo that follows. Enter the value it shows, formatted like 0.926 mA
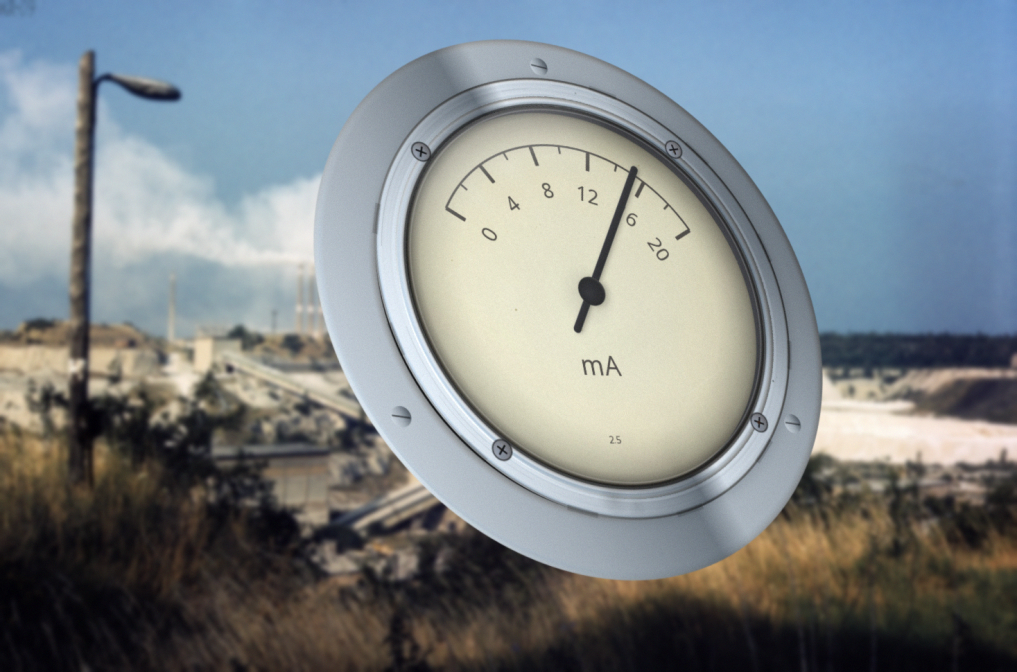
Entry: 15 mA
